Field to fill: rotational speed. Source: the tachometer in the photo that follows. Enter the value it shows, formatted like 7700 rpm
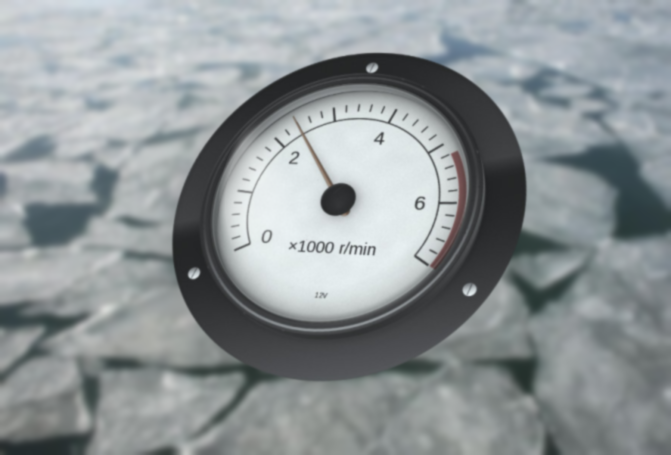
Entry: 2400 rpm
